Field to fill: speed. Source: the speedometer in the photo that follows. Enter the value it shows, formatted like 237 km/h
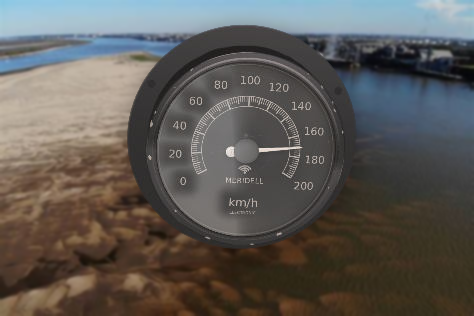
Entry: 170 km/h
